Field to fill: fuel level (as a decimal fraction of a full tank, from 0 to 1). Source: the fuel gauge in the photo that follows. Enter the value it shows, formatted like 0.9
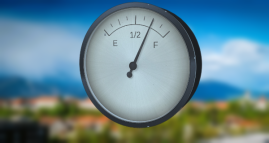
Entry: 0.75
